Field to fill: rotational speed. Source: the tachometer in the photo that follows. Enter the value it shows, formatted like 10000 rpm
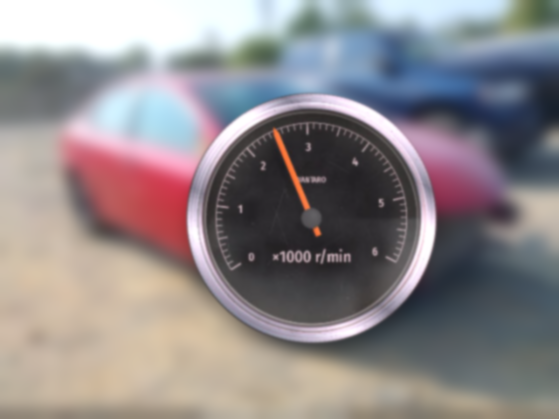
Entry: 2500 rpm
